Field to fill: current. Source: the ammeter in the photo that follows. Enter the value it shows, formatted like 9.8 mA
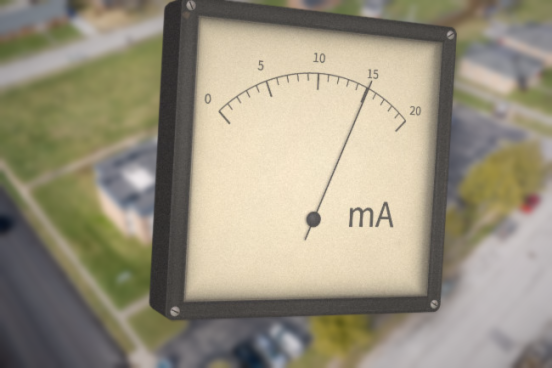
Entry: 15 mA
